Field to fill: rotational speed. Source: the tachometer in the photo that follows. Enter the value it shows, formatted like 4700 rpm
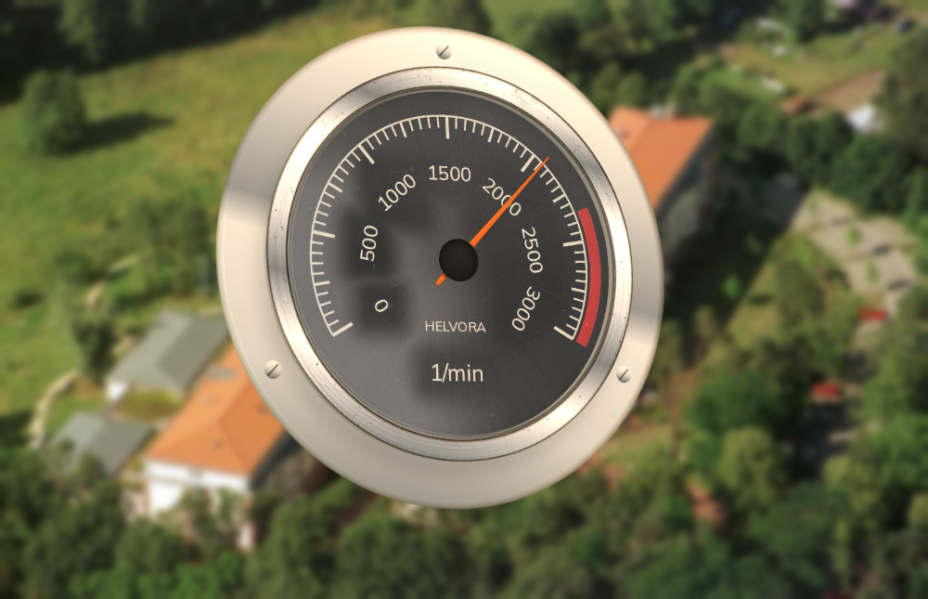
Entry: 2050 rpm
